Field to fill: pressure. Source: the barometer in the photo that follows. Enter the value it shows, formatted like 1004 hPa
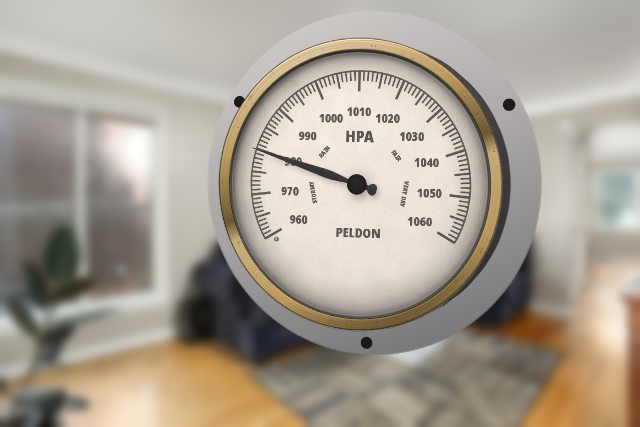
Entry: 980 hPa
